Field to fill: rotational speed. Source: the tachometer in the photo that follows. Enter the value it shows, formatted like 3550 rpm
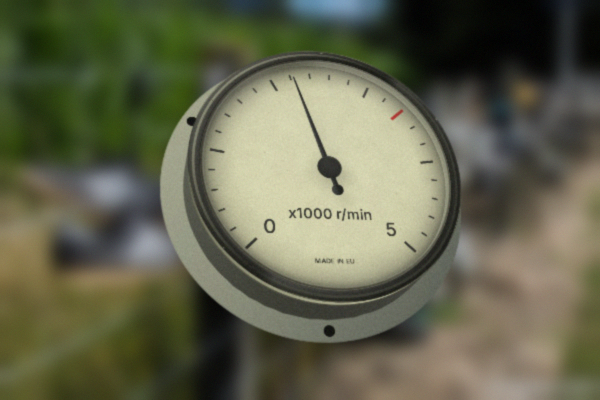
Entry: 2200 rpm
